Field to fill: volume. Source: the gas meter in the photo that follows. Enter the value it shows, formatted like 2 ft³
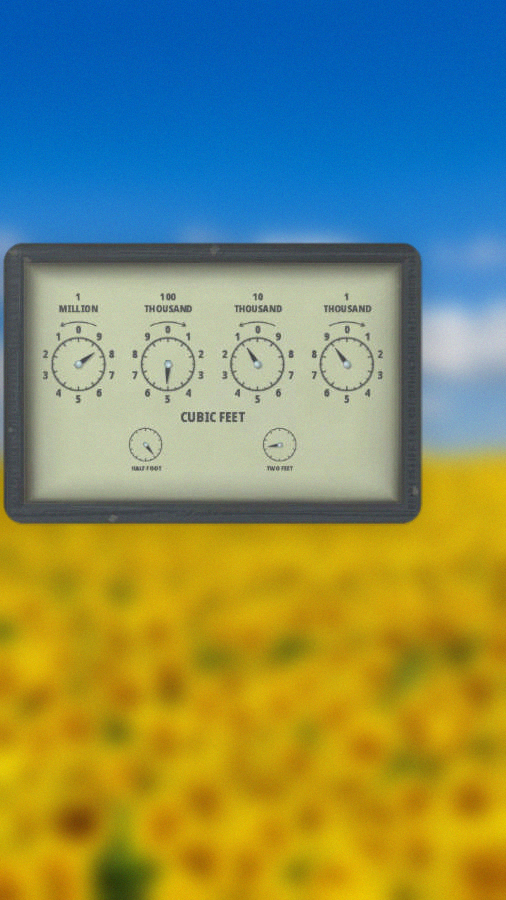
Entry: 850900 ft³
